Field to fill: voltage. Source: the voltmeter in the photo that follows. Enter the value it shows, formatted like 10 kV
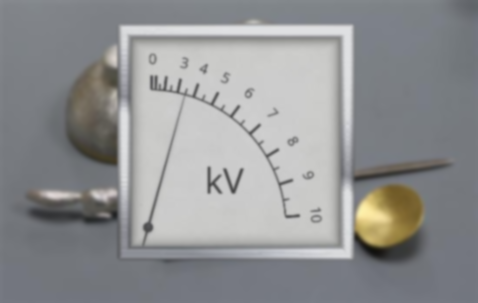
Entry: 3.5 kV
